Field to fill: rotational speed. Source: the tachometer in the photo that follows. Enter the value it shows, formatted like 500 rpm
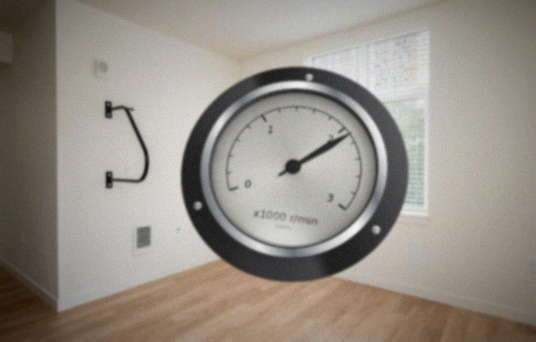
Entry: 2100 rpm
